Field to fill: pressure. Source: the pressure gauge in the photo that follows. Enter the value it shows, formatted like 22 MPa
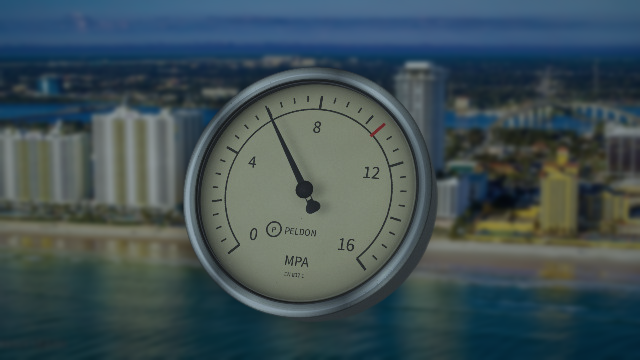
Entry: 6 MPa
